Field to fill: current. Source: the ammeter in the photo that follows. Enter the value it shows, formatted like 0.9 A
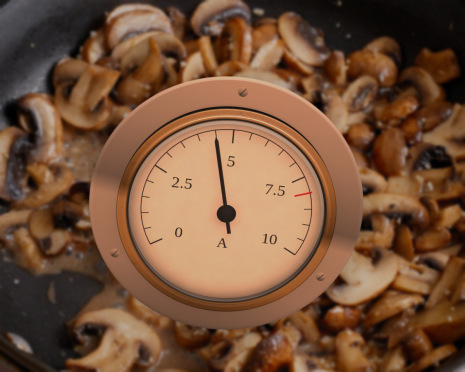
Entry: 4.5 A
